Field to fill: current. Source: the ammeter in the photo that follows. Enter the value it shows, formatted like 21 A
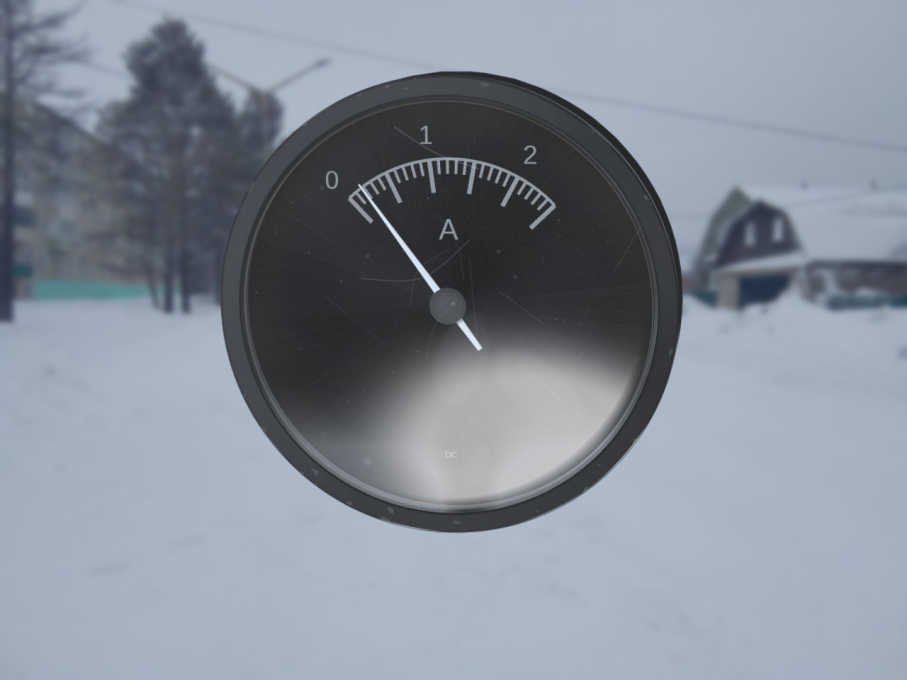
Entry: 0.2 A
